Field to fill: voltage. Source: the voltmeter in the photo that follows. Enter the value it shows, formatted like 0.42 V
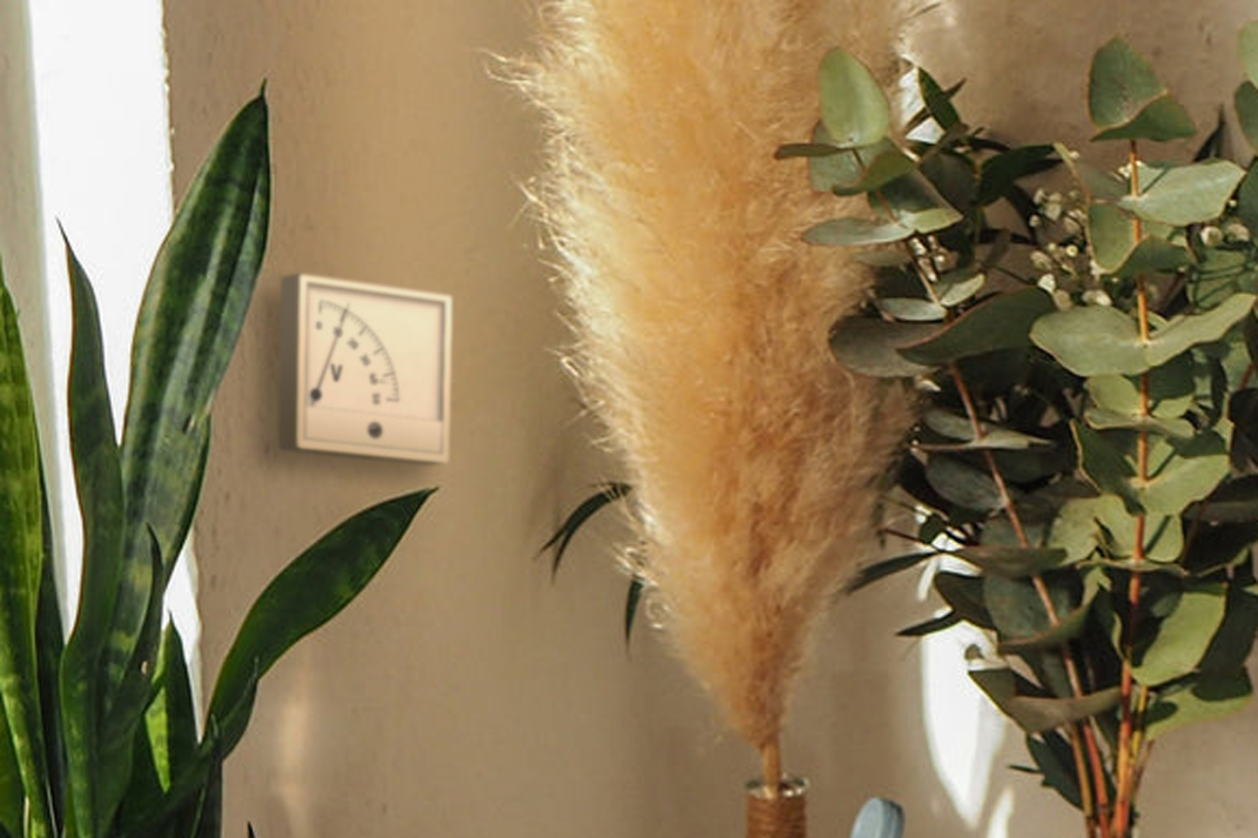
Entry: 10 V
